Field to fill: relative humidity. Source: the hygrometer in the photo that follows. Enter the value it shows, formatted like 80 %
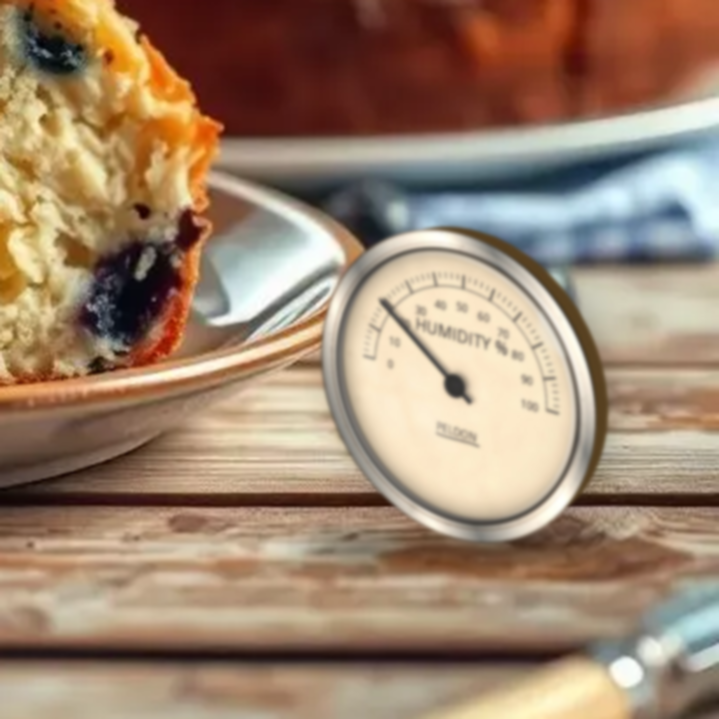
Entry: 20 %
